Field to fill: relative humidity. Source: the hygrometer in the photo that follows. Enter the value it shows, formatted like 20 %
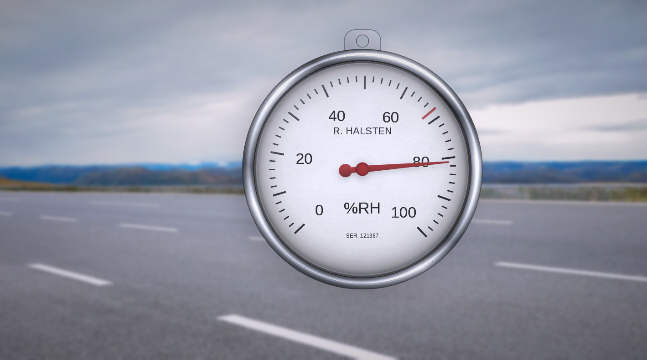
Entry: 81 %
